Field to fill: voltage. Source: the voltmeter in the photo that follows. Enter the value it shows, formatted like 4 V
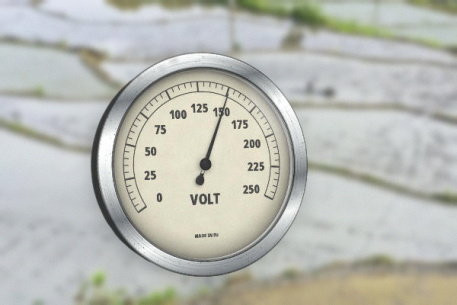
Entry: 150 V
